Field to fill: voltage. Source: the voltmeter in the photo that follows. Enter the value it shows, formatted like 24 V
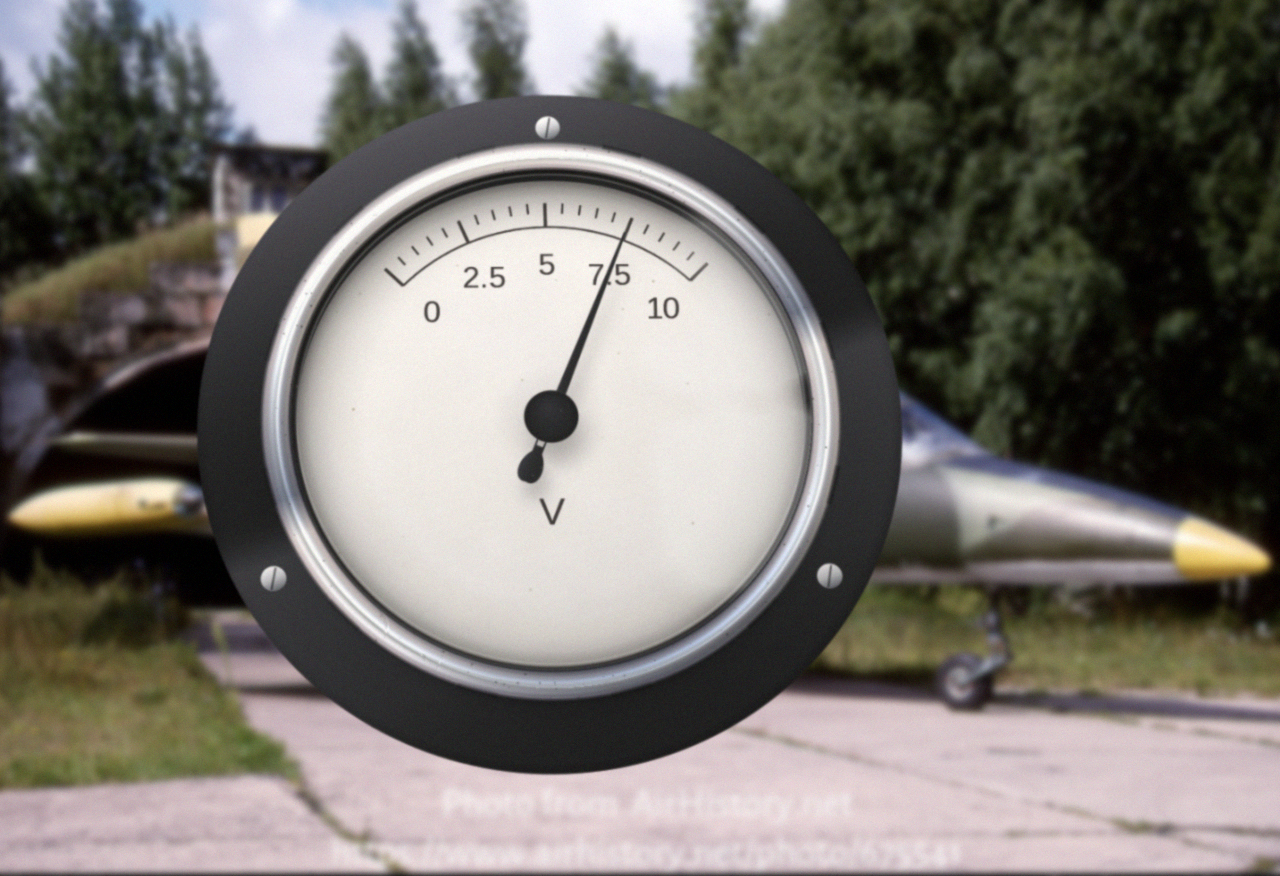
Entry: 7.5 V
